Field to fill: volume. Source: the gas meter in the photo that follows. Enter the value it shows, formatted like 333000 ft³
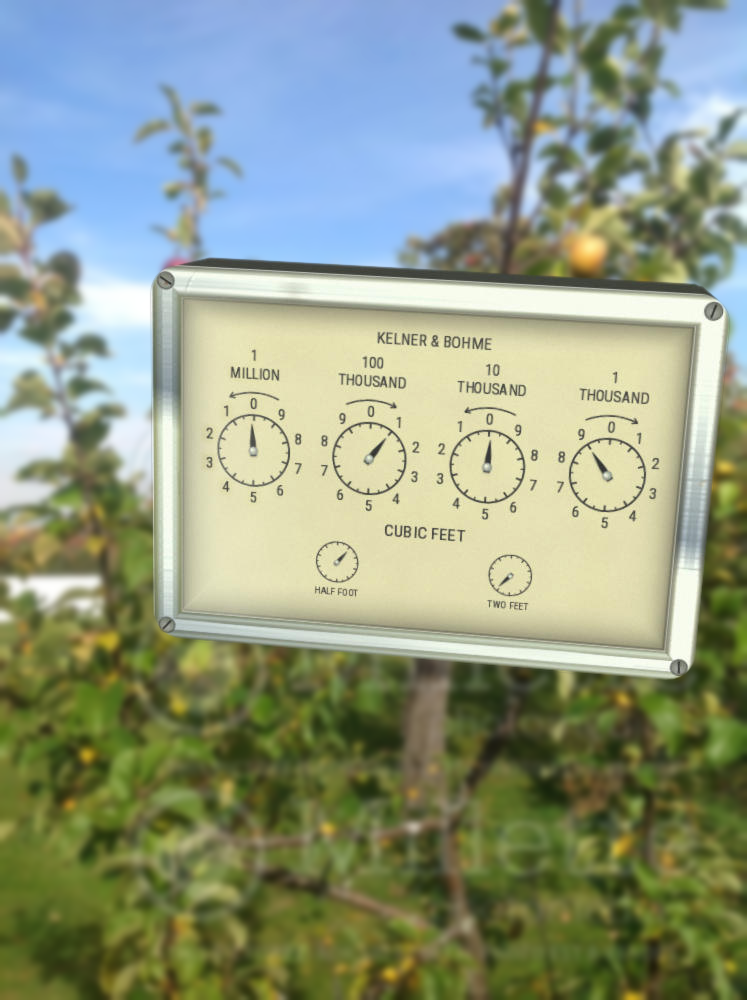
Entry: 9900 ft³
